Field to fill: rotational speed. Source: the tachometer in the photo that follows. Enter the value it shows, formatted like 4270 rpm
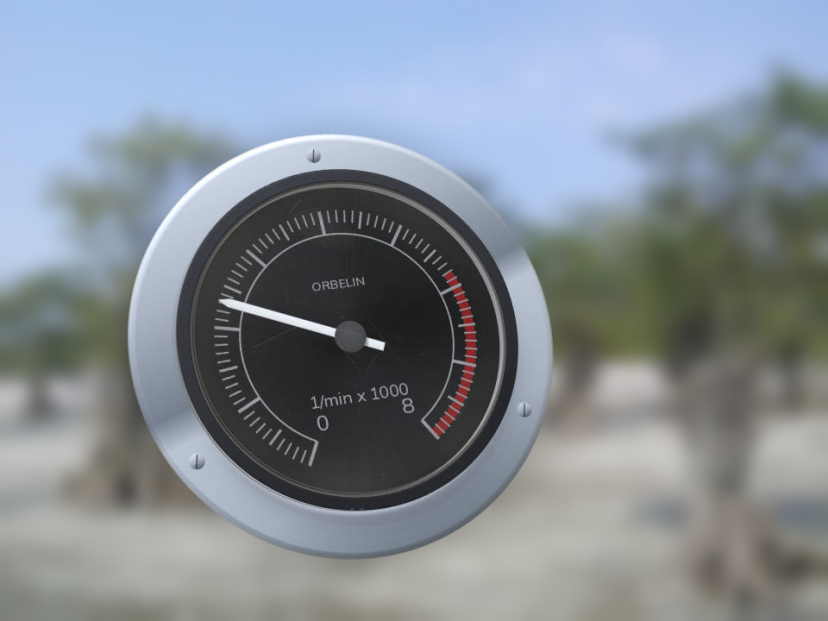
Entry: 2300 rpm
